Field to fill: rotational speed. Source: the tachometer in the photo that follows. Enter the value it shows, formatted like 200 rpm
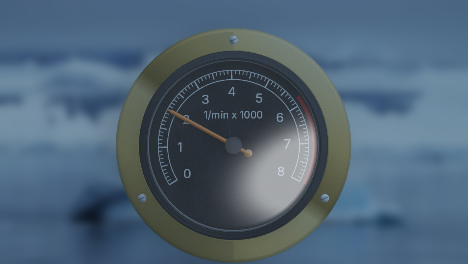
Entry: 2000 rpm
